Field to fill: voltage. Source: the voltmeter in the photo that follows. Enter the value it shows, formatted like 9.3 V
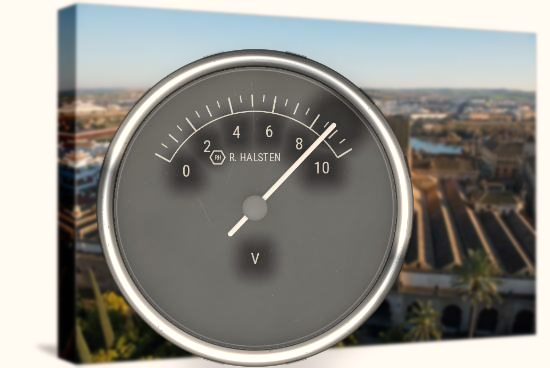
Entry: 8.75 V
